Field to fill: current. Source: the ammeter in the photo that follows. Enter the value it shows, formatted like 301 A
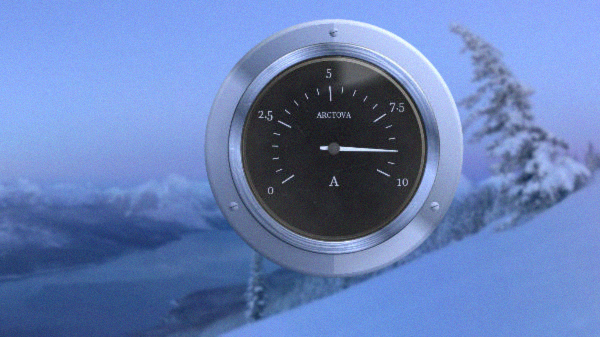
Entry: 9 A
